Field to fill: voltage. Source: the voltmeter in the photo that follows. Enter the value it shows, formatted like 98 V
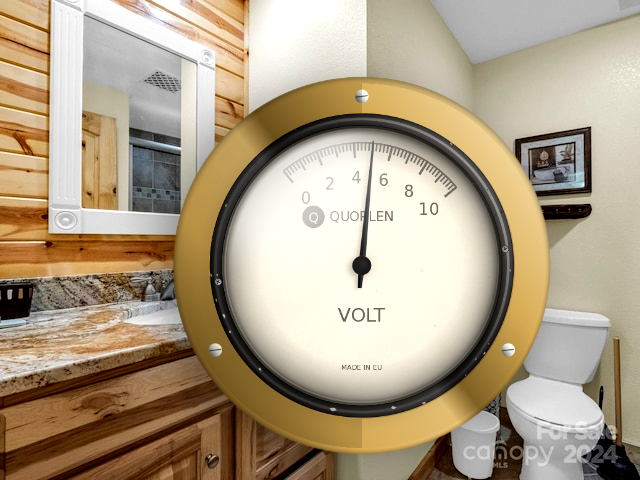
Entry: 5 V
